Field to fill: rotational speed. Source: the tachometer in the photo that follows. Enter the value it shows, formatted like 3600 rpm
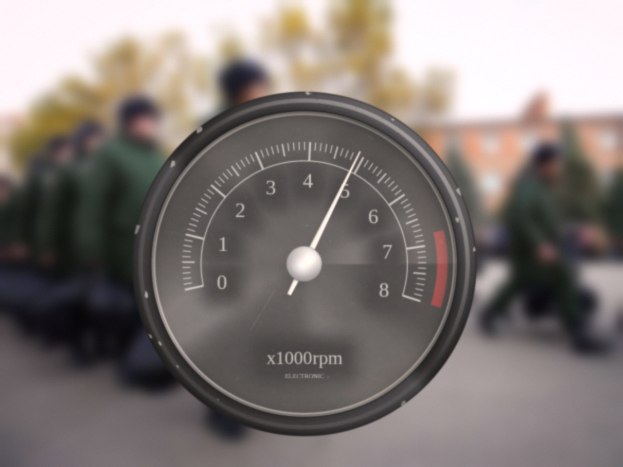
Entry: 4900 rpm
